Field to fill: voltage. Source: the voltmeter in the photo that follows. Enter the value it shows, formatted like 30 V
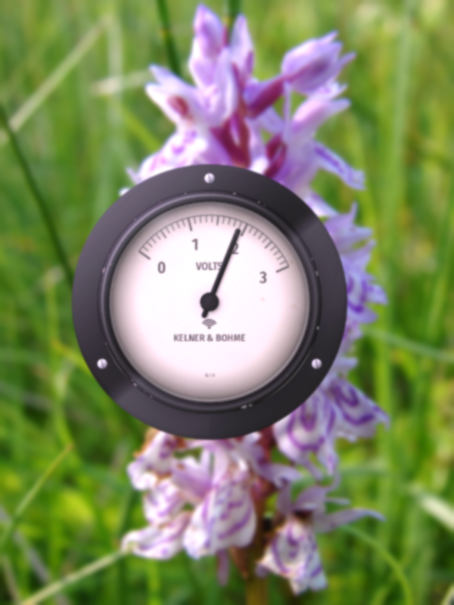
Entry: 1.9 V
